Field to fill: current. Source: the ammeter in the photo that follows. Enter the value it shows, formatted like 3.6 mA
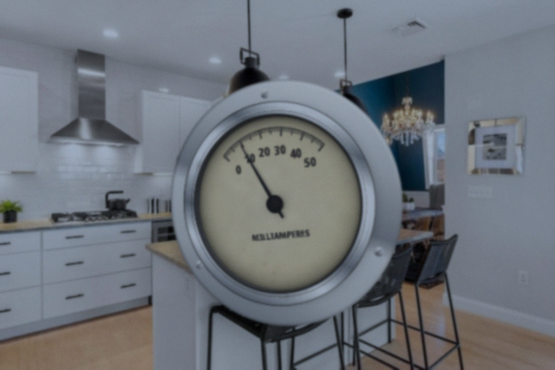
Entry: 10 mA
